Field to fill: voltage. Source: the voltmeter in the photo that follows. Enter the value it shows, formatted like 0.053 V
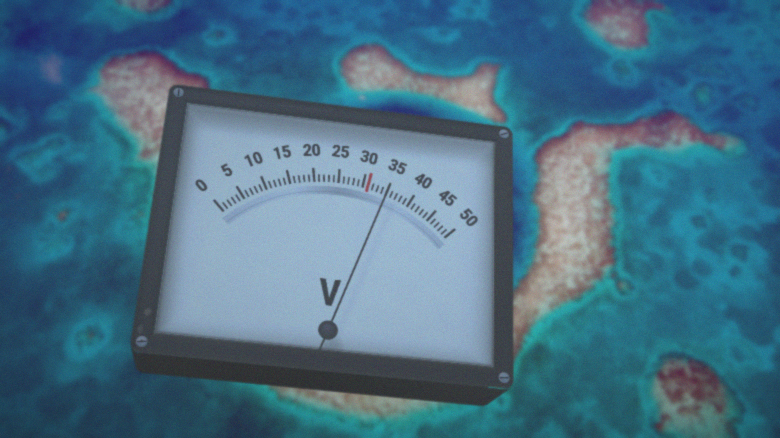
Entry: 35 V
